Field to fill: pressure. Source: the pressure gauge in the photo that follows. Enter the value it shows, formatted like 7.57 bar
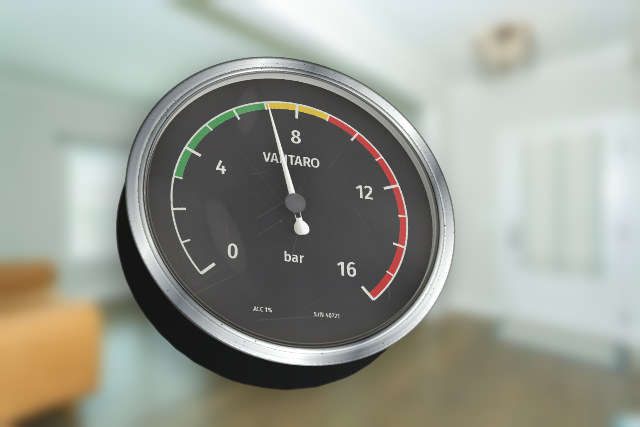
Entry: 7 bar
